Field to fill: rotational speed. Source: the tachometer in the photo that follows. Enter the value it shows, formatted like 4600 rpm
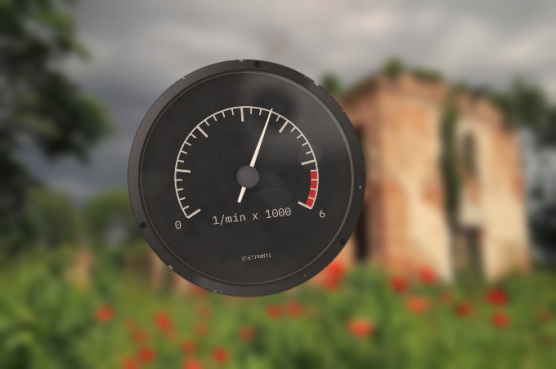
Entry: 3600 rpm
